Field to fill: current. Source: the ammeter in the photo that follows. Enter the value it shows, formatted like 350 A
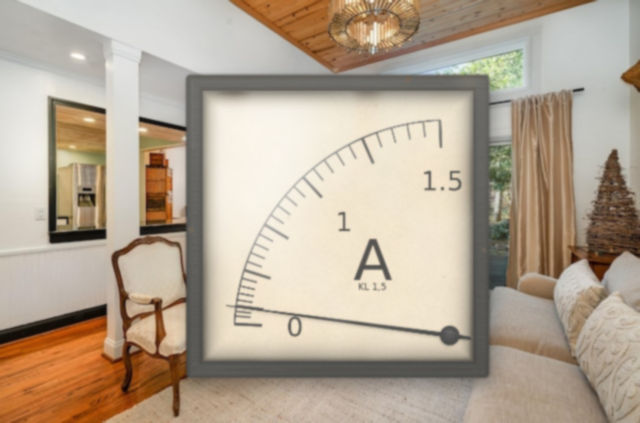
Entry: 0.25 A
